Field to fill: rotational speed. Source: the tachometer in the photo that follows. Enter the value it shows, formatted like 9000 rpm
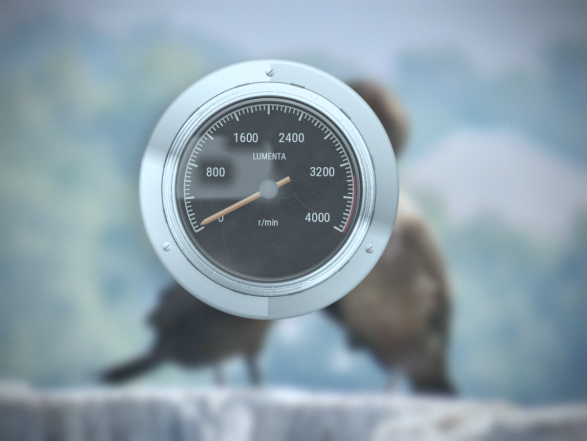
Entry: 50 rpm
